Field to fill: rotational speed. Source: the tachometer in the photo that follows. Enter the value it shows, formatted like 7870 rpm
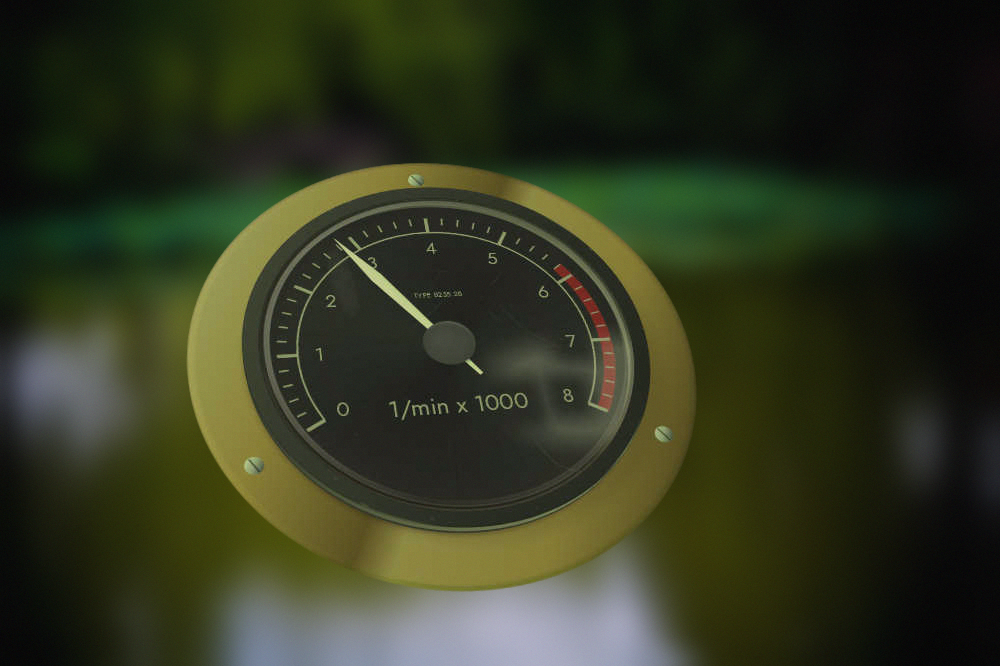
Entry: 2800 rpm
